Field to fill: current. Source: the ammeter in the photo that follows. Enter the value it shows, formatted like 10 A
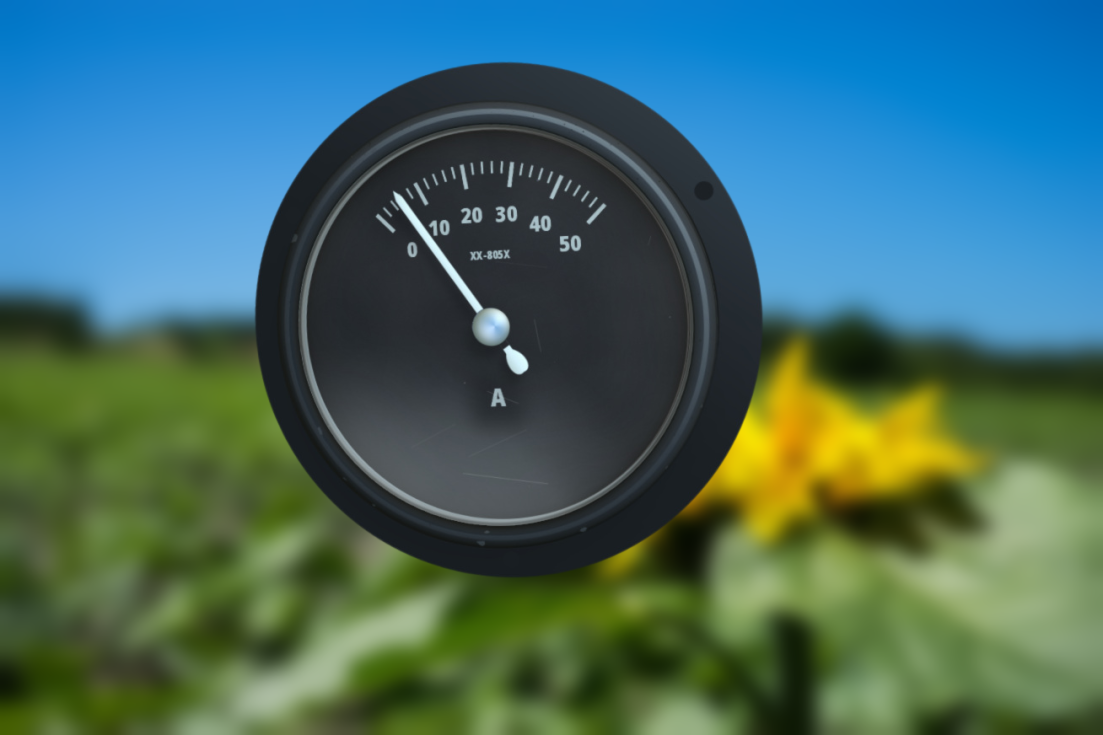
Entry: 6 A
